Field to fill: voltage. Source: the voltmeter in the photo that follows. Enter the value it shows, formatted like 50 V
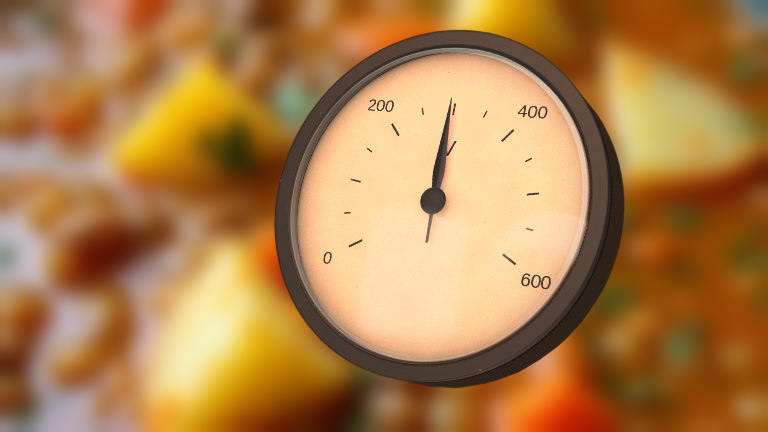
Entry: 300 V
